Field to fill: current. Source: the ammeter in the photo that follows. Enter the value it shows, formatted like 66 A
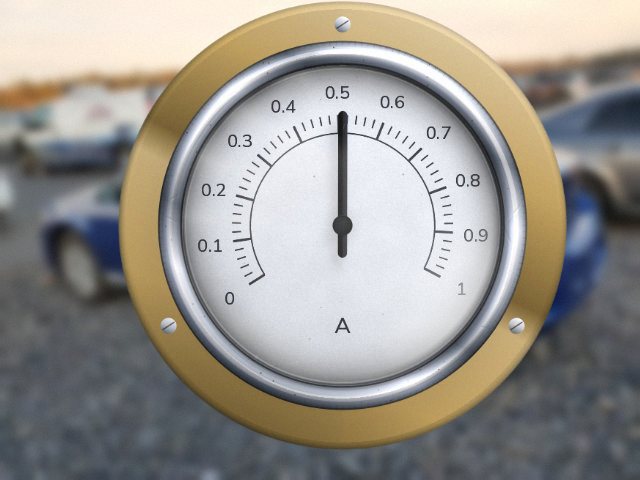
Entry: 0.51 A
